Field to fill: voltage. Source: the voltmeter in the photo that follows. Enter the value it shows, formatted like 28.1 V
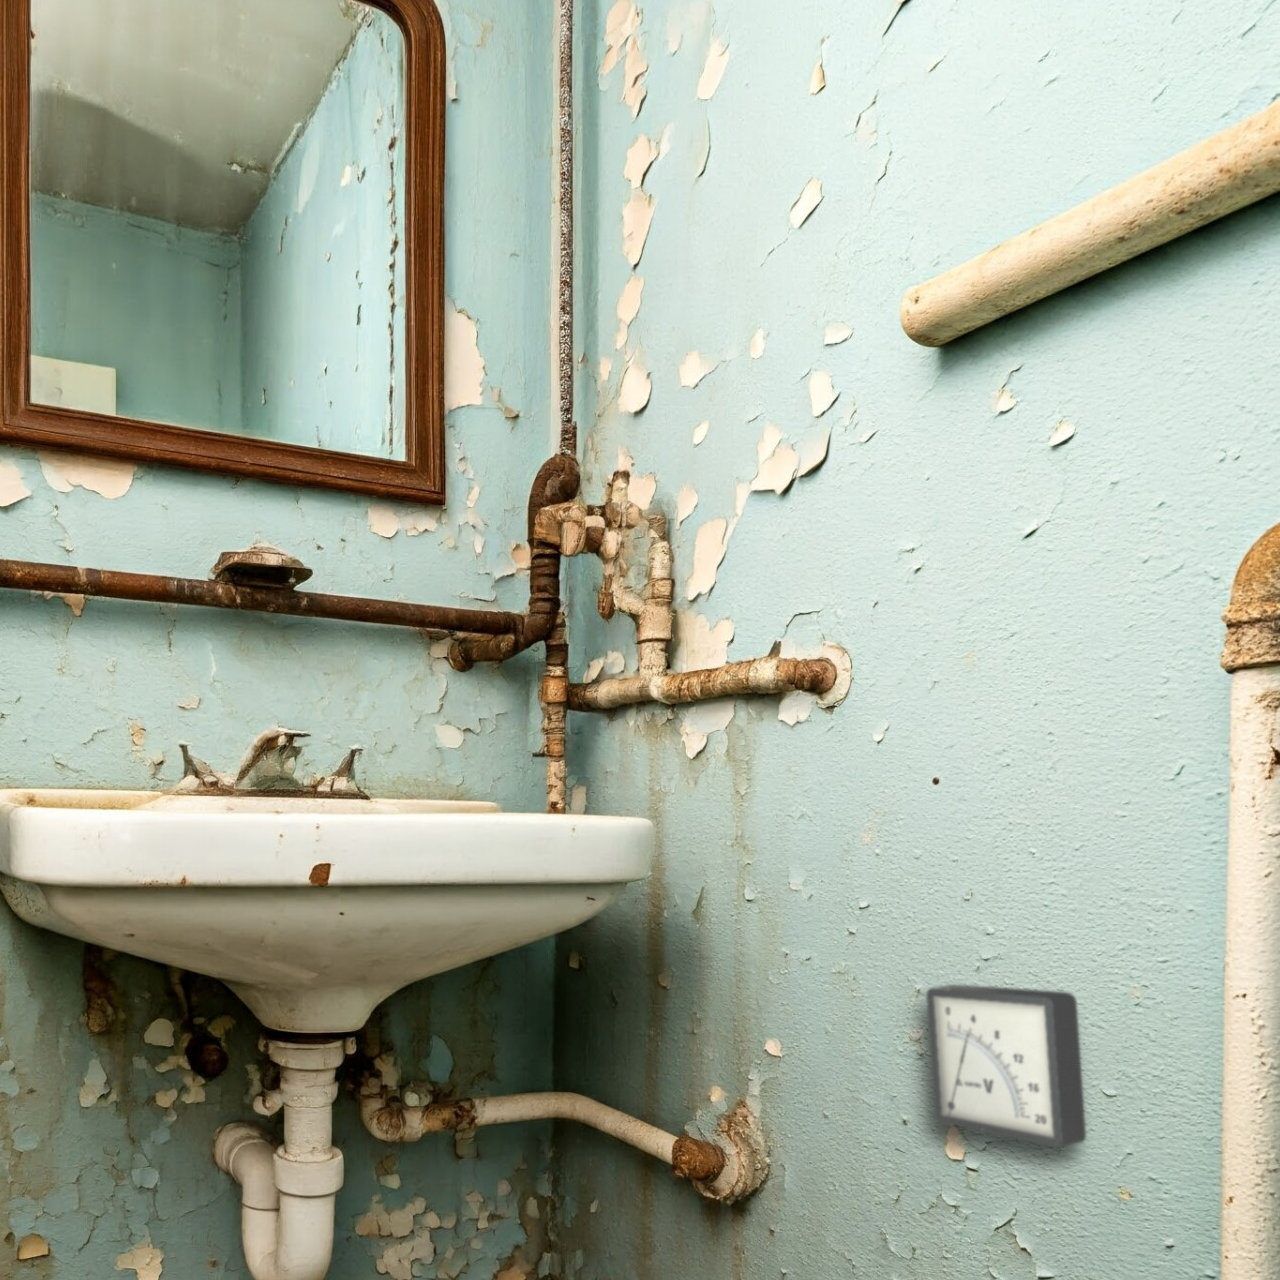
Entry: 4 V
